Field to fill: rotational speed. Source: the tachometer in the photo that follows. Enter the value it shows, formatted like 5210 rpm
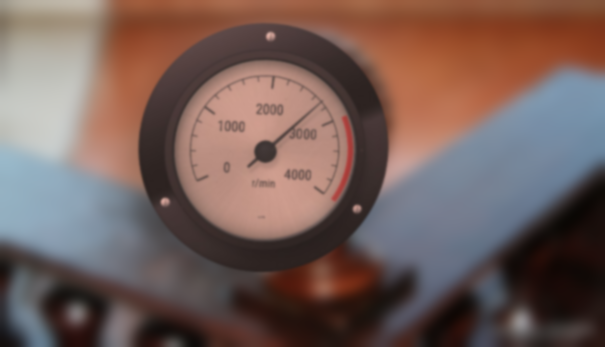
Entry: 2700 rpm
